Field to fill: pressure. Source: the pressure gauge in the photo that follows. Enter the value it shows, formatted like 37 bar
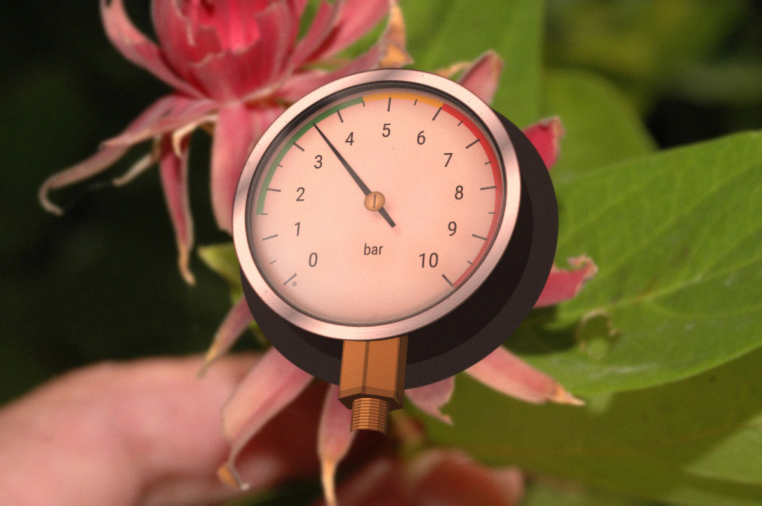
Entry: 3.5 bar
